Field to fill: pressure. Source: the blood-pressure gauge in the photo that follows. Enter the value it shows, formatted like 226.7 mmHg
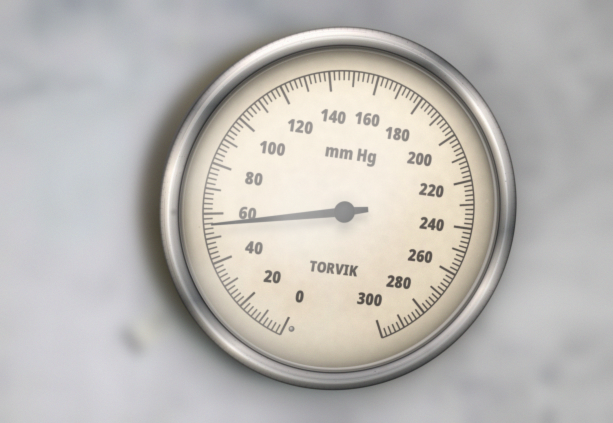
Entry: 56 mmHg
